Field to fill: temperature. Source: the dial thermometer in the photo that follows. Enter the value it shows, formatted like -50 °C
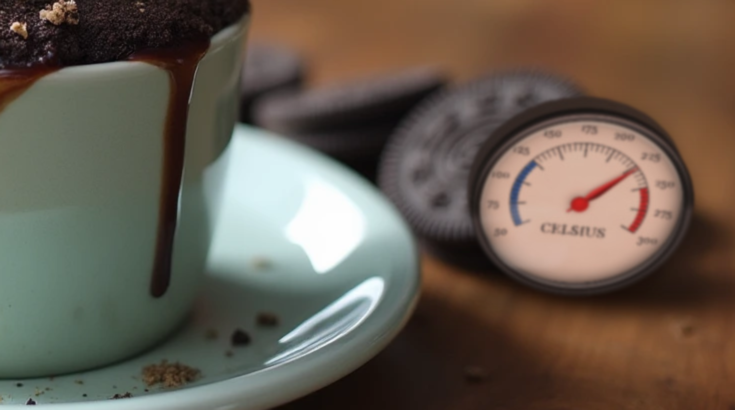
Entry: 225 °C
